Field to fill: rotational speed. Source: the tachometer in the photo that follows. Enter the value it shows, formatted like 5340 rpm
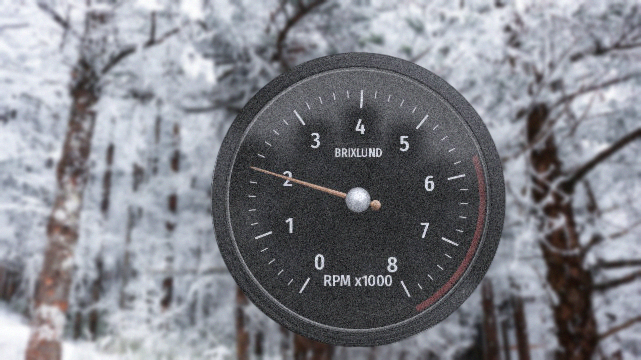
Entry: 2000 rpm
